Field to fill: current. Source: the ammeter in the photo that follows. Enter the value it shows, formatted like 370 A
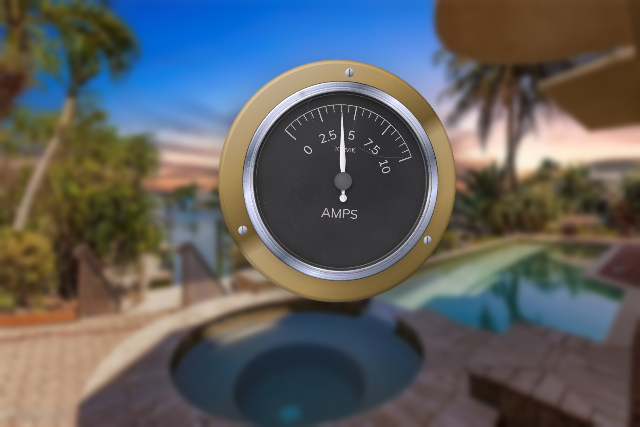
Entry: 4 A
